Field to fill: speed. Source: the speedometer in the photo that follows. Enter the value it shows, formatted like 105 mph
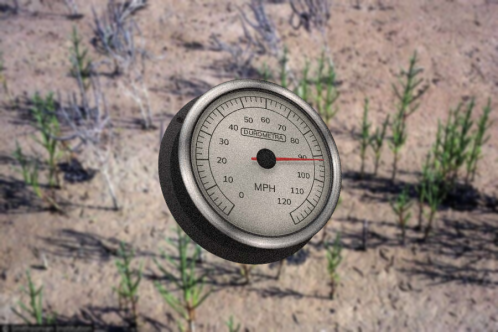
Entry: 92 mph
